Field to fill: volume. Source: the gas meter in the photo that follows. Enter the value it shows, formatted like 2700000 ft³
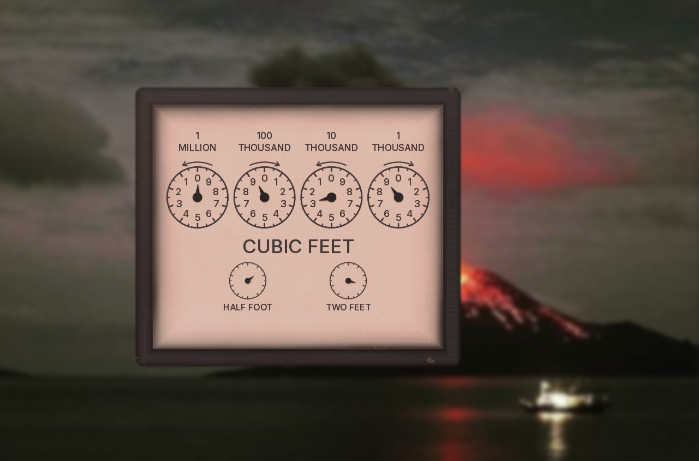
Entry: 992900 ft³
